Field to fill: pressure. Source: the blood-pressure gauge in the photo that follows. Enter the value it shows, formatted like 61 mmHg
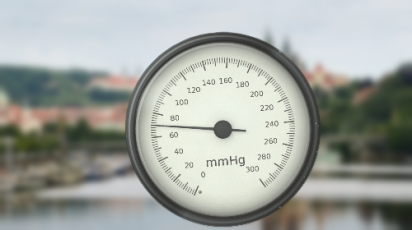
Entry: 70 mmHg
